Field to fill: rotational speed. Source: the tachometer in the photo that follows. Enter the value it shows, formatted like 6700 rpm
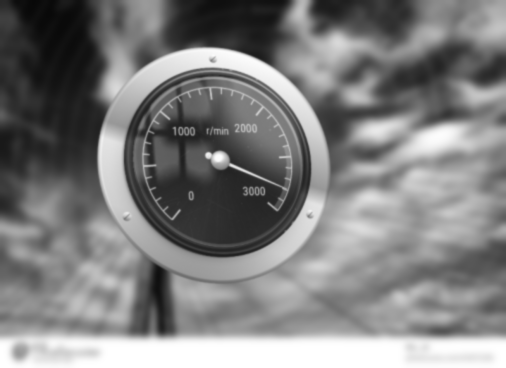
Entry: 2800 rpm
